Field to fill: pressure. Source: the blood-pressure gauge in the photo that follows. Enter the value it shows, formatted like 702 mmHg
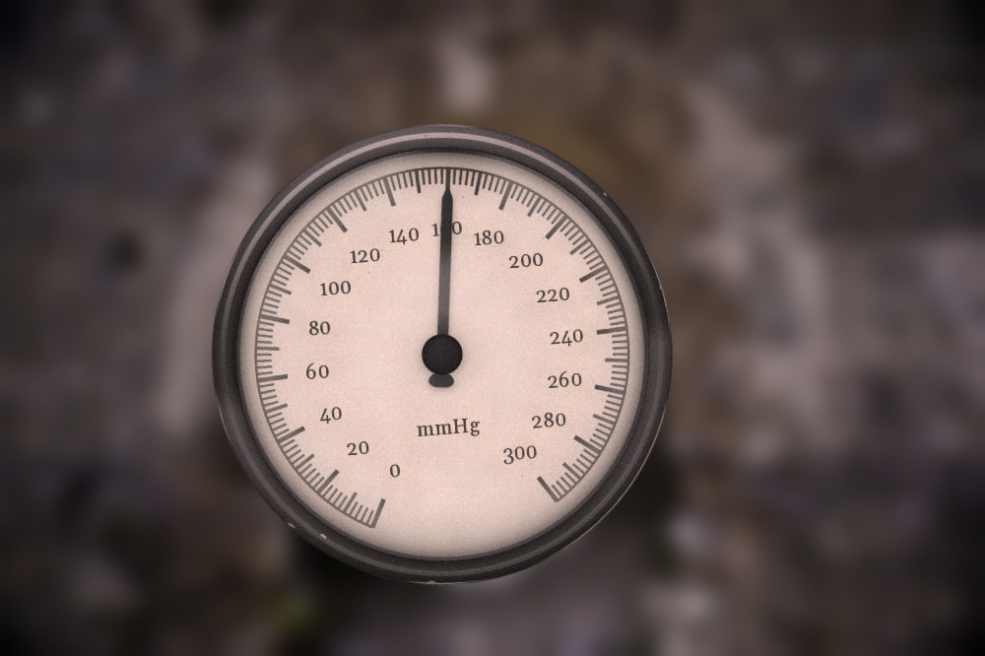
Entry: 160 mmHg
